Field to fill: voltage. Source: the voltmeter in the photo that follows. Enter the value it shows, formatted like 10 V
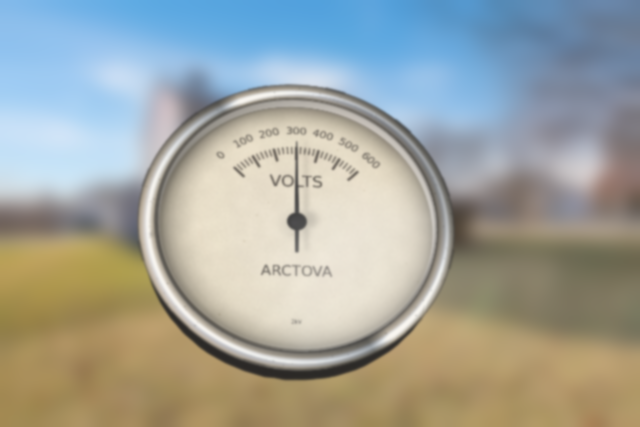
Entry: 300 V
